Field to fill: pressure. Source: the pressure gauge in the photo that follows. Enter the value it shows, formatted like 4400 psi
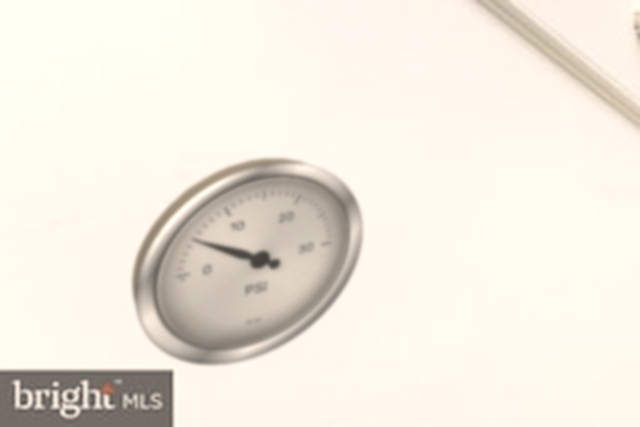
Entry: 5 psi
